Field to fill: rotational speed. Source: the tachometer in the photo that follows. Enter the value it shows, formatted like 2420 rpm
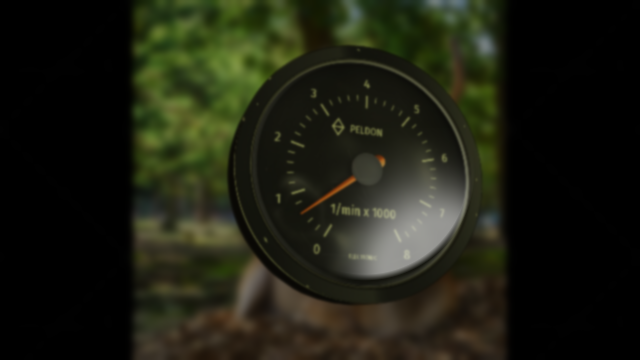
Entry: 600 rpm
